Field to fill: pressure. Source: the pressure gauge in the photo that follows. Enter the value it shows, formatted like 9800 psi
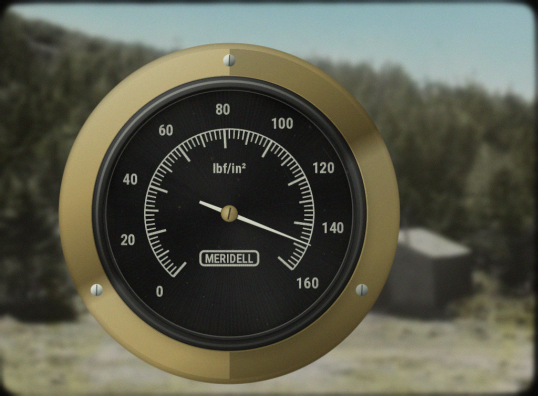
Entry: 148 psi
